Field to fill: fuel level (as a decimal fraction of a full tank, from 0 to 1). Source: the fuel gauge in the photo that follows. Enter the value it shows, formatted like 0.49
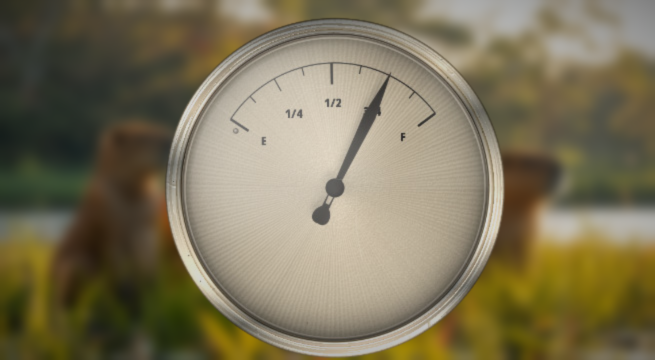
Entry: 0.75
